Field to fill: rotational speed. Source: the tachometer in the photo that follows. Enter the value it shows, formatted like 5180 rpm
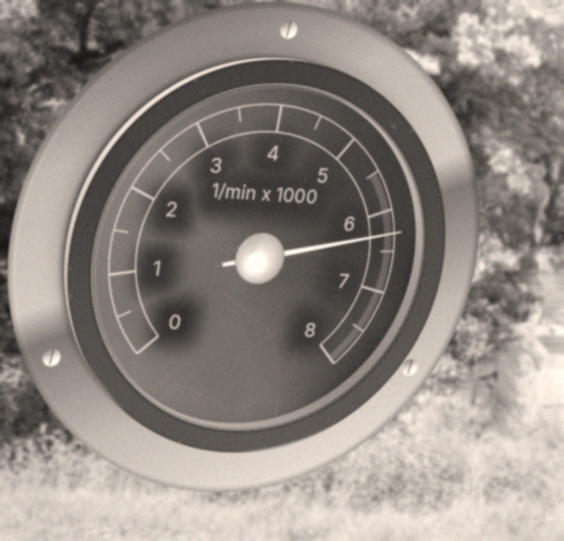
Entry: 6250 rpm
